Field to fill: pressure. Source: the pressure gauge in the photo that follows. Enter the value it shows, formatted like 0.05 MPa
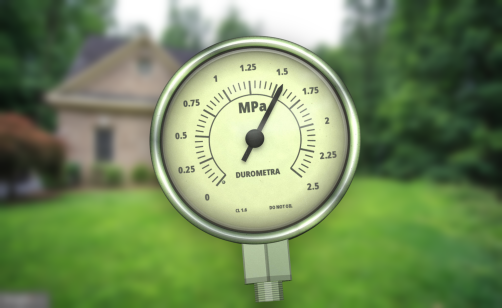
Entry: 1.55 MPa
